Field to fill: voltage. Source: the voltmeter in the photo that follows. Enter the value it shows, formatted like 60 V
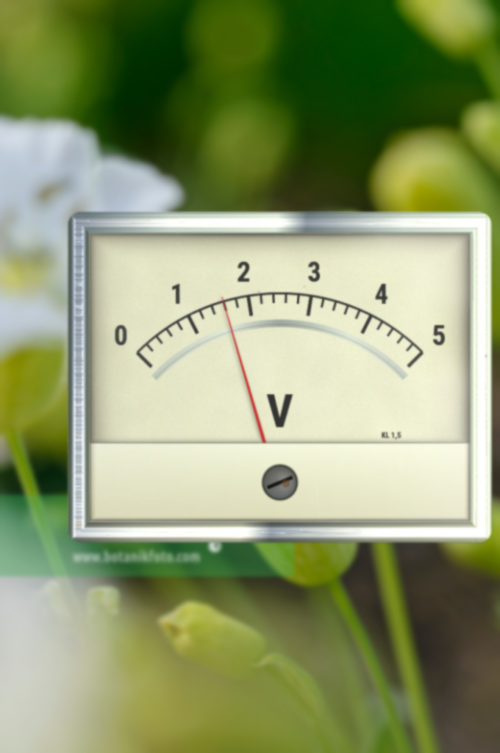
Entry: 1.6 V
